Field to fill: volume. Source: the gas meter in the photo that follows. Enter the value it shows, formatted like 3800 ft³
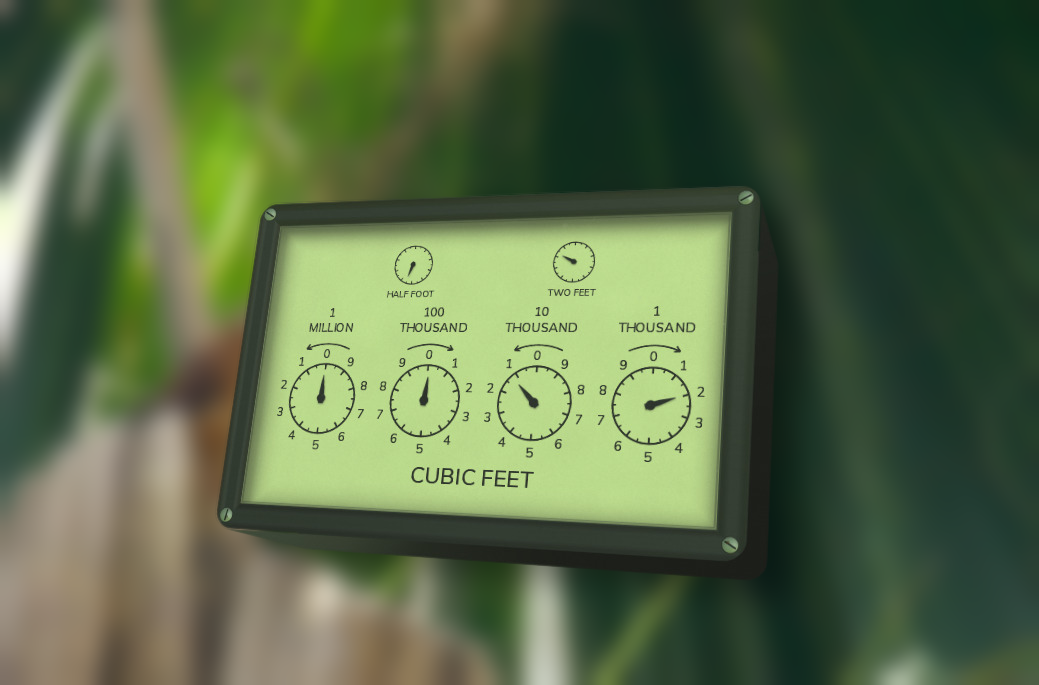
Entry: 1200 ft³
